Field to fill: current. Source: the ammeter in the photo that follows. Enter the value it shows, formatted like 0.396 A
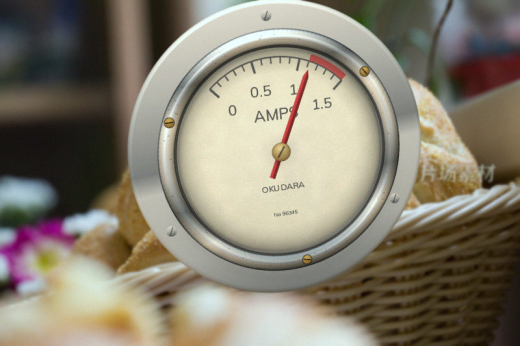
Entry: 1.1 A
